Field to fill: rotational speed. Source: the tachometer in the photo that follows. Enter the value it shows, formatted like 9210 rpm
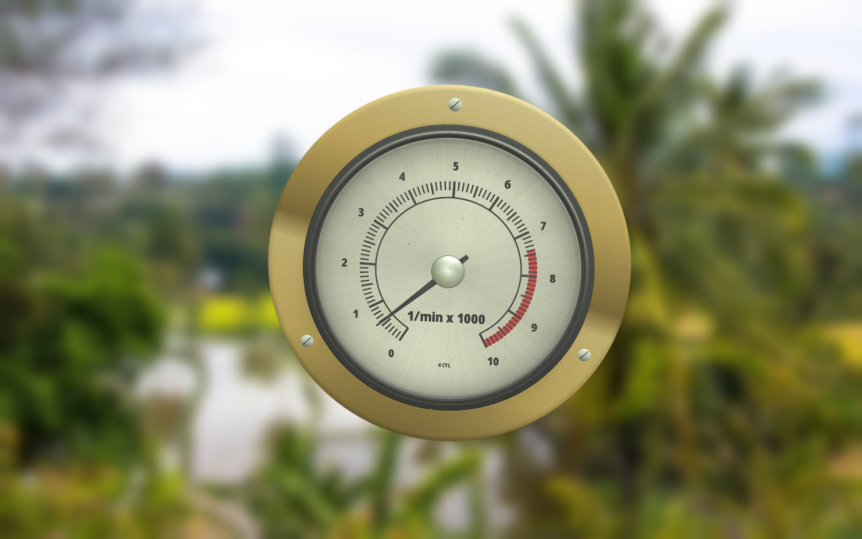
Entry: 600 rpm
